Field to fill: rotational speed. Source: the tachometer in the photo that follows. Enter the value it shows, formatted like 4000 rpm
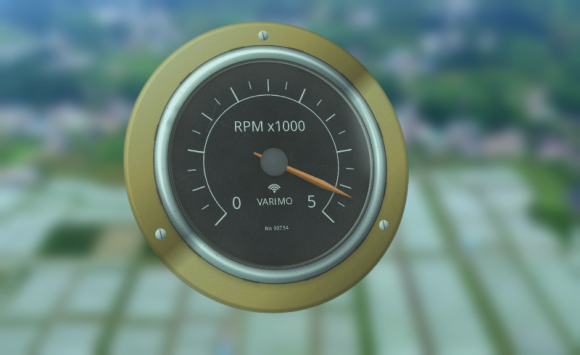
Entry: 4625 rpm
